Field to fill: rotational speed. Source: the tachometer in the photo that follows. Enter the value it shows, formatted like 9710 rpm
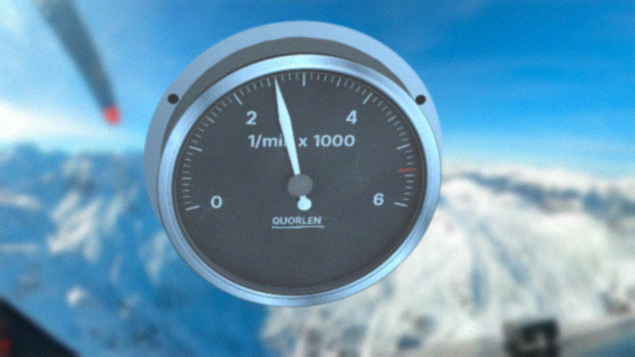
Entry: 2600 rpm
